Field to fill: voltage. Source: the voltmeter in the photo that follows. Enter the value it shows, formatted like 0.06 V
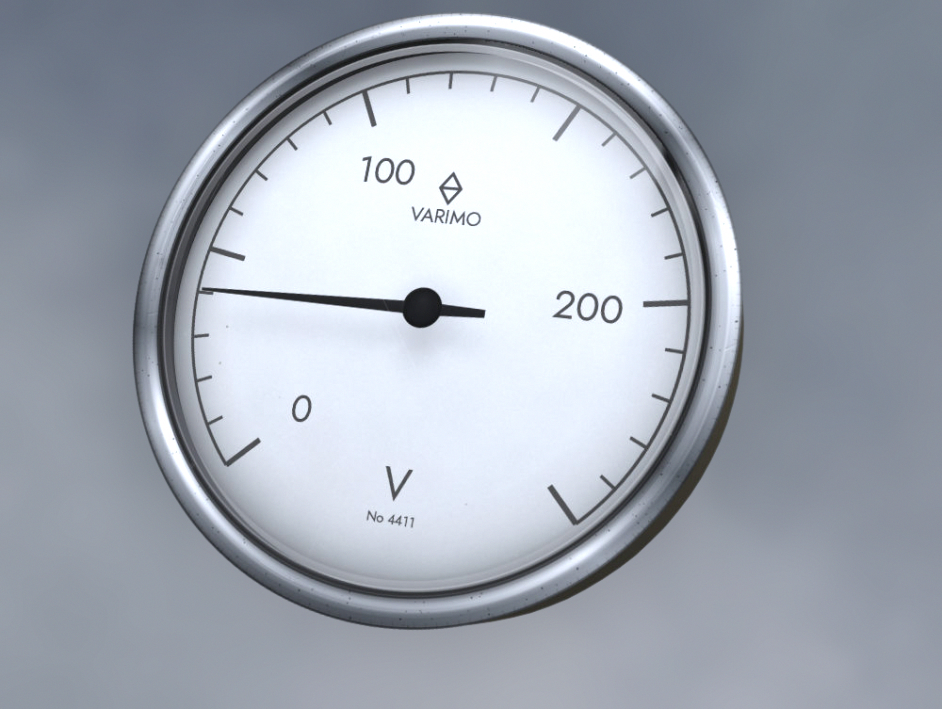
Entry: 40 V
